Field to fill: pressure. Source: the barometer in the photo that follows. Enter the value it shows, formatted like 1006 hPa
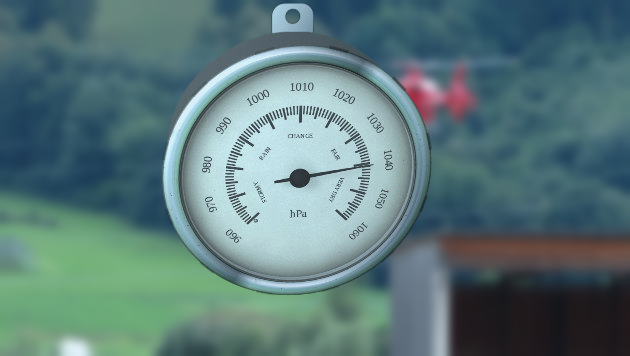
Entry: 1040 hPa
